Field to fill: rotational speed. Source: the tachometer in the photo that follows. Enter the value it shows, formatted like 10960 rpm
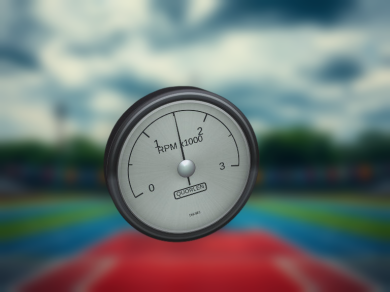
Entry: 1500 rpm
